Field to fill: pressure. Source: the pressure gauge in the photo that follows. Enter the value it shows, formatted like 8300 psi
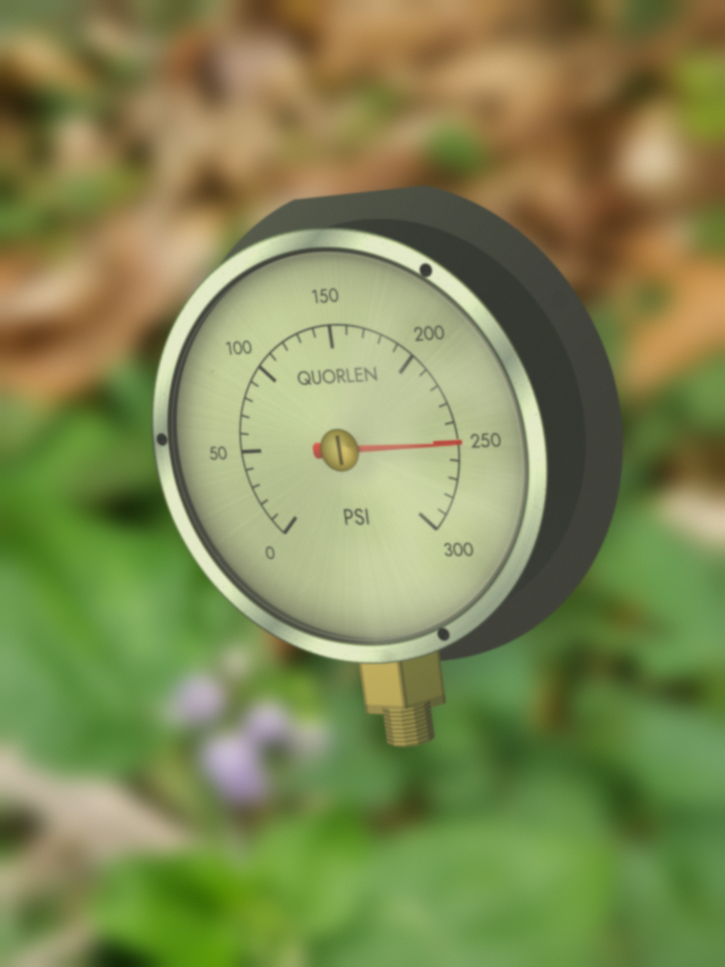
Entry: 250 psi
